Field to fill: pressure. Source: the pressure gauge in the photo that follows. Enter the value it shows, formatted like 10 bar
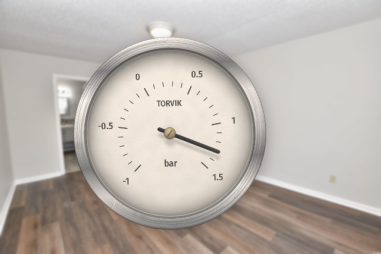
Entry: 1.3 bar
